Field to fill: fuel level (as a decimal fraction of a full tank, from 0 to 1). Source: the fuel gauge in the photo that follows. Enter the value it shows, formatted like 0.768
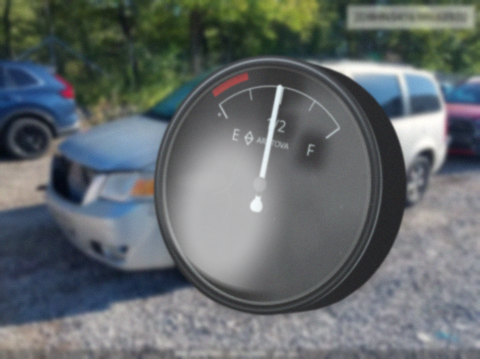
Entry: 0.5
